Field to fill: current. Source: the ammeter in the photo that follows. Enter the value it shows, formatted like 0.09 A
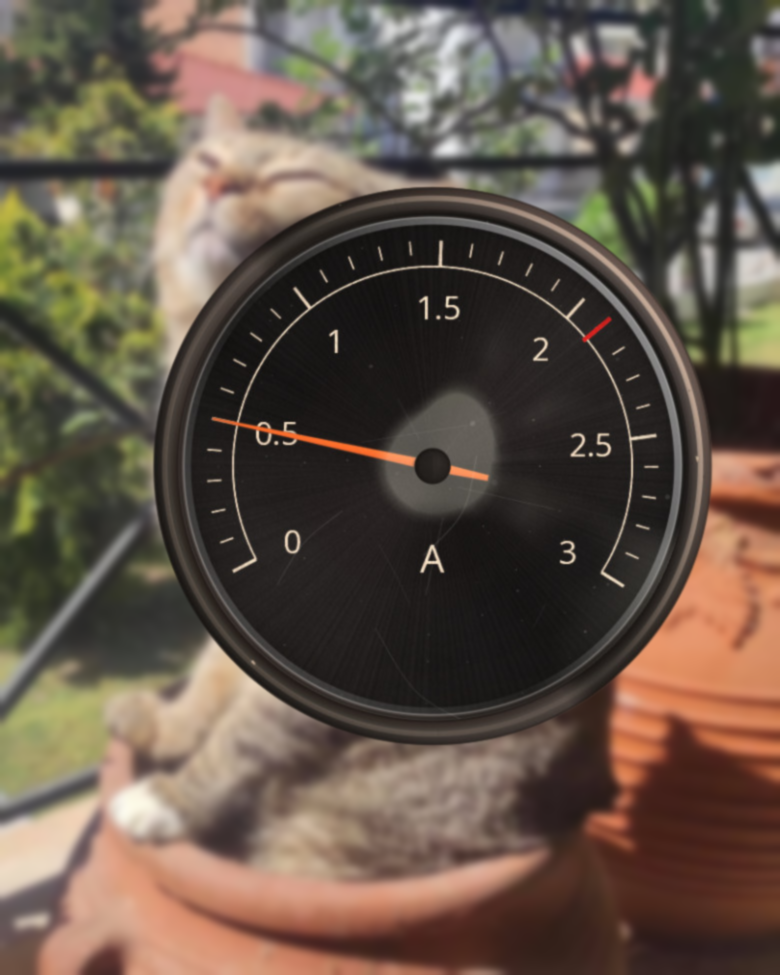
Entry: 0.5 A
